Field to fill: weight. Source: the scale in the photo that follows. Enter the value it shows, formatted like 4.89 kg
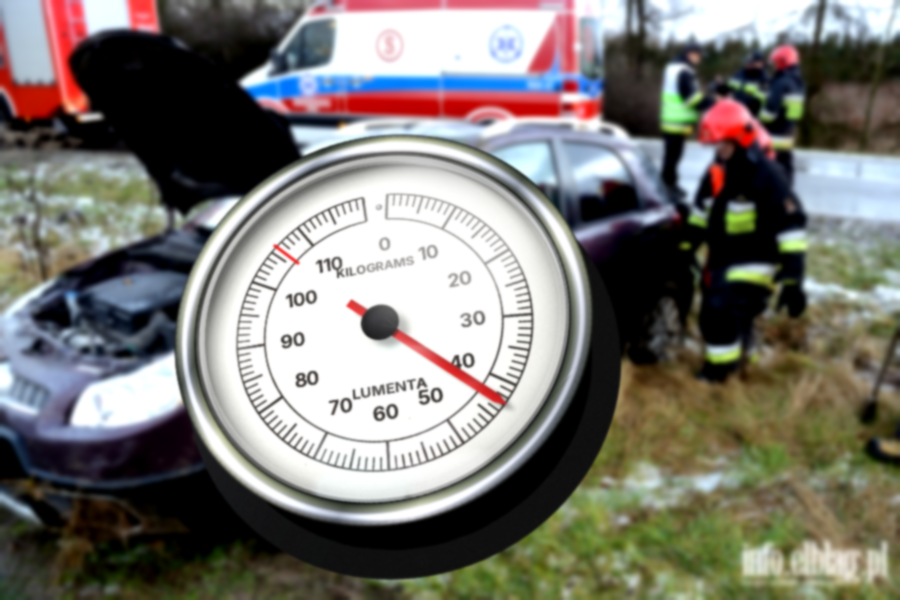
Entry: 43 kg
